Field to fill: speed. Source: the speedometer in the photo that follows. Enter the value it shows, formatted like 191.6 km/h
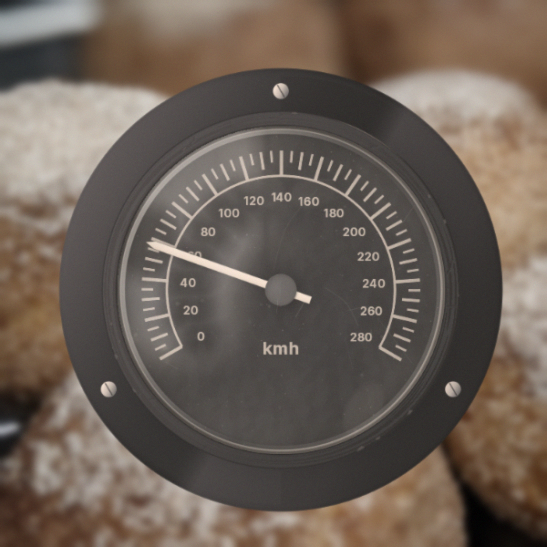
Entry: 57.5 km/h
